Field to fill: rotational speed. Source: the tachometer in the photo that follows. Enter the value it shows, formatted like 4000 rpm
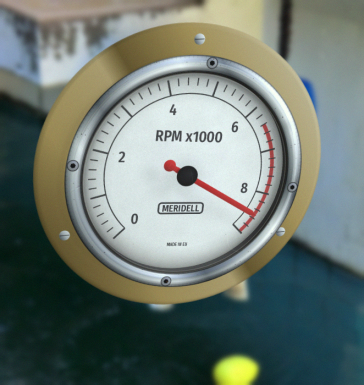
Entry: 8500 rpm
